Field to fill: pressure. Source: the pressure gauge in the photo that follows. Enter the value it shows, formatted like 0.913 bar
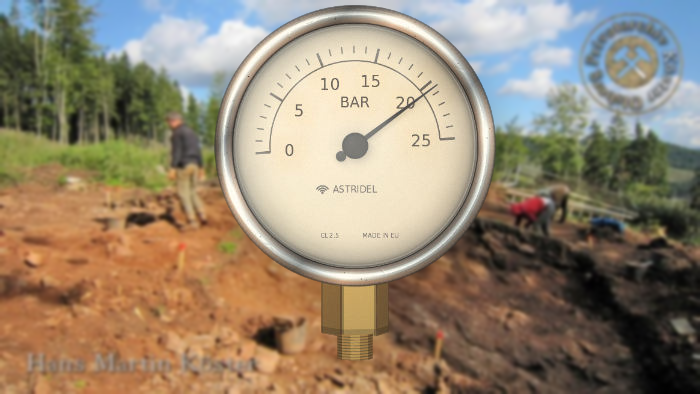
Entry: 20.5 bar
